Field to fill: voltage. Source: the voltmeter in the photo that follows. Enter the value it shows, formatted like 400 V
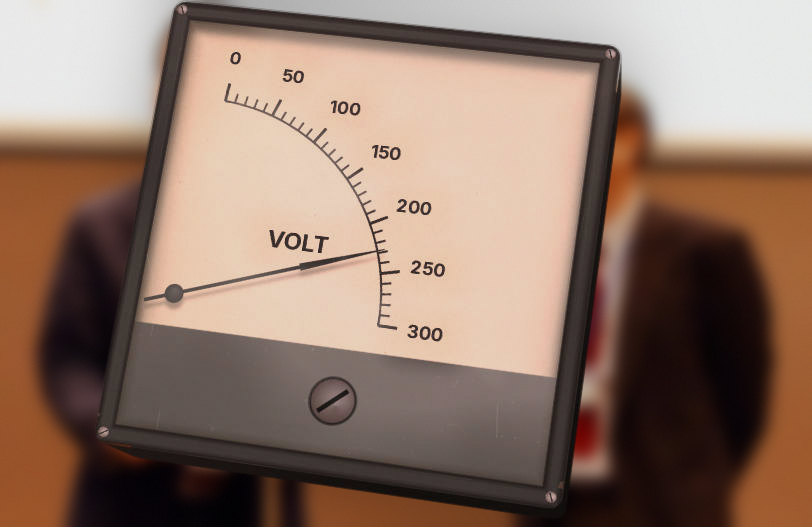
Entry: 230 V
